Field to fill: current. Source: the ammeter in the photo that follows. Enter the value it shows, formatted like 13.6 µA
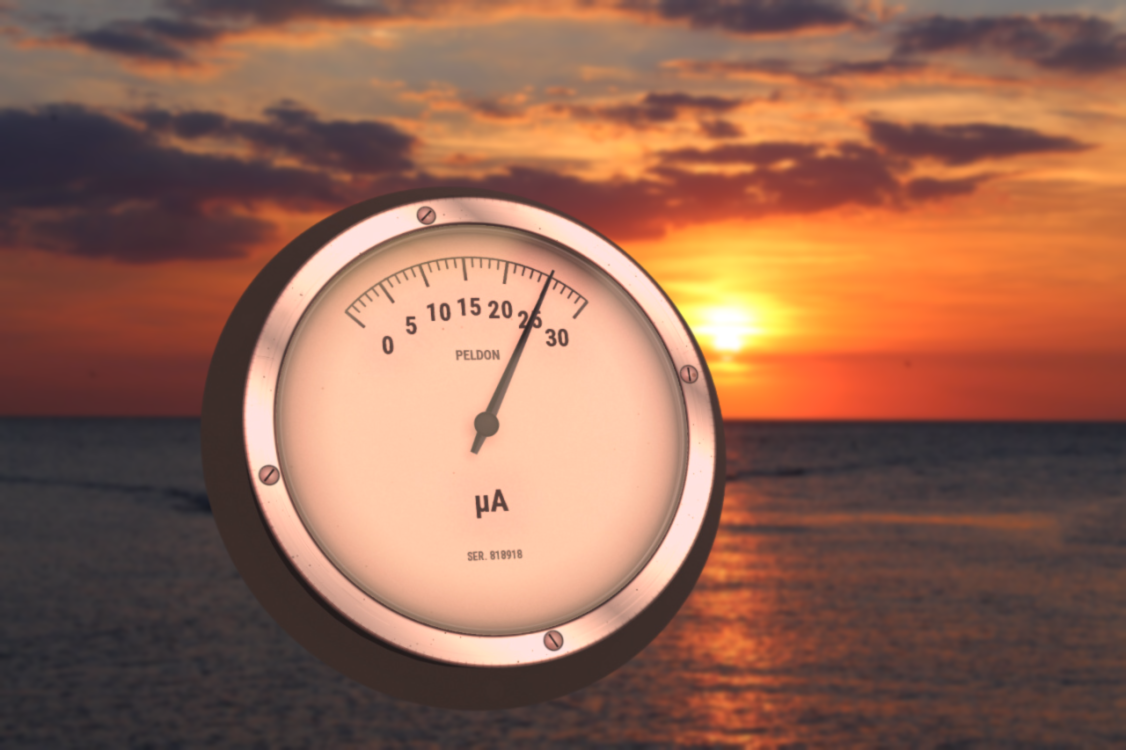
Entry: 25 µA
